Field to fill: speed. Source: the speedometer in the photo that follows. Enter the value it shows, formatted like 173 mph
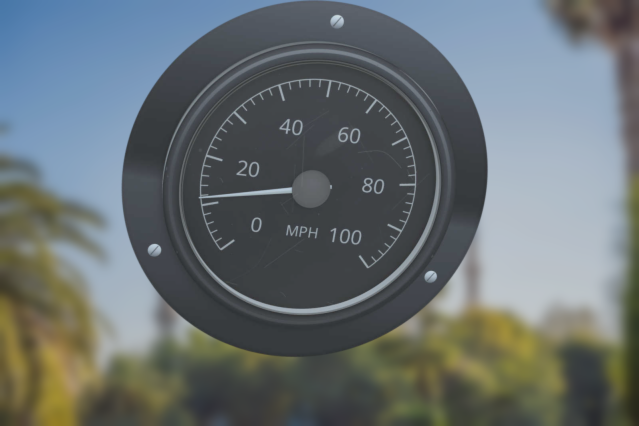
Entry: 12 mph
